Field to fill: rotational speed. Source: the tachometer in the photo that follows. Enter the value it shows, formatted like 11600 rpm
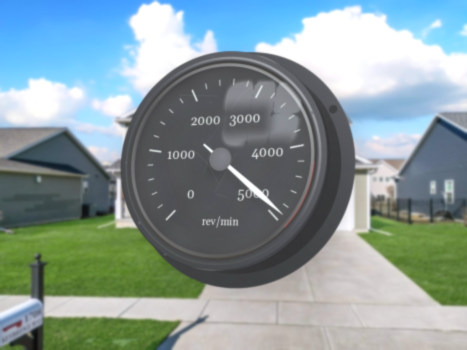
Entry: 4900 rpm
